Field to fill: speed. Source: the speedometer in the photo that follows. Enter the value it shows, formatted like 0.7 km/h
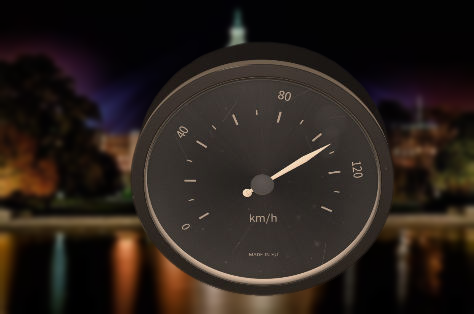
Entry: 105 km/h
